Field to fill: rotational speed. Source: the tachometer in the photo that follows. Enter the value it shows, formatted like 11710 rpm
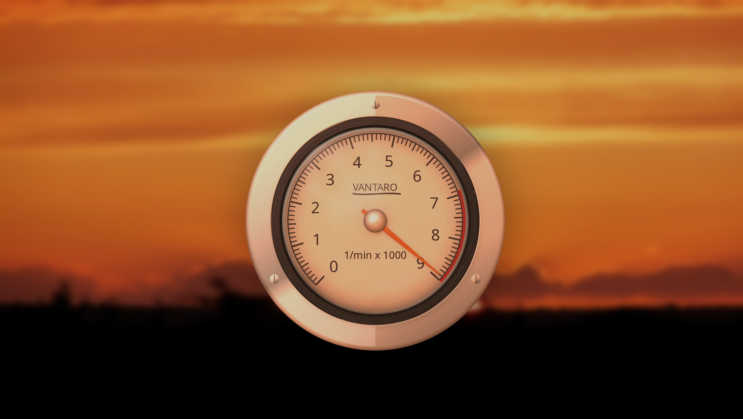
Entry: 8900 rpm
